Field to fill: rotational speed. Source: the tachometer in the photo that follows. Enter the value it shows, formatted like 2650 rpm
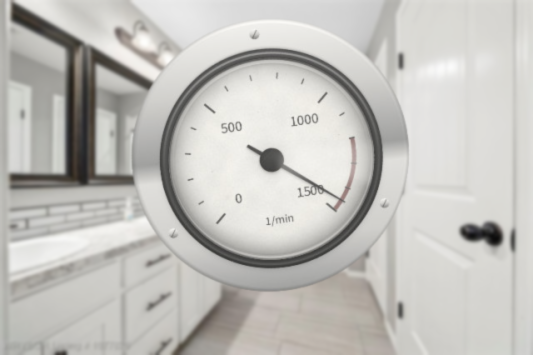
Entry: 1450 rpm
